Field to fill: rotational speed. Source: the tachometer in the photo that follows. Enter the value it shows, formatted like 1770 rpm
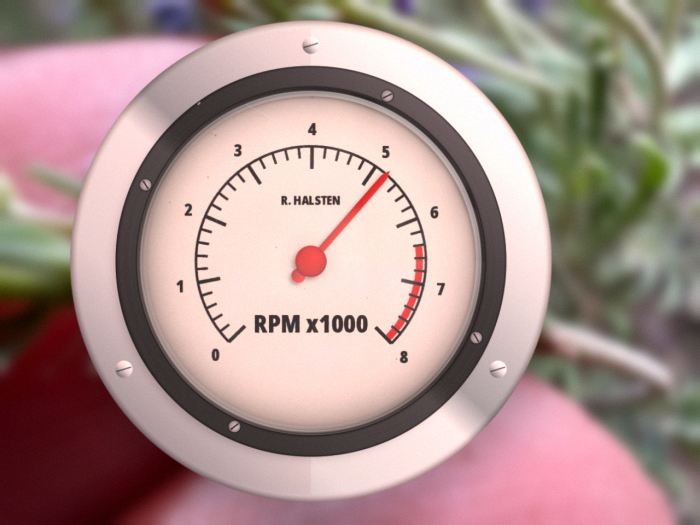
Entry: 5200 rpm
